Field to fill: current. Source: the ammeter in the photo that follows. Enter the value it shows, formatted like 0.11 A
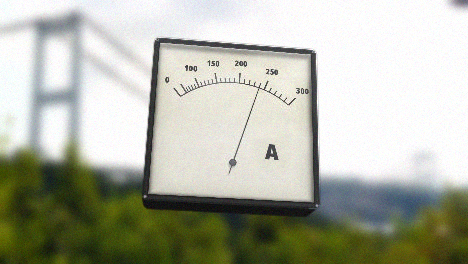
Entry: 240 A
